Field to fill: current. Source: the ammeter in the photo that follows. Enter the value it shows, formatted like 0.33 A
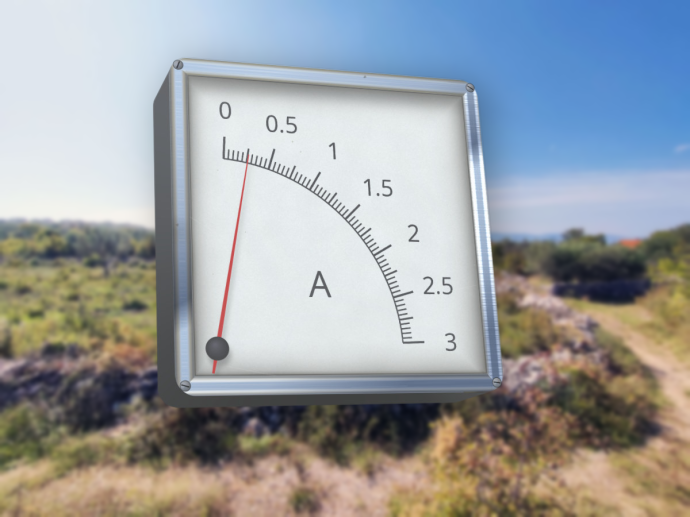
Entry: 0.25 A
